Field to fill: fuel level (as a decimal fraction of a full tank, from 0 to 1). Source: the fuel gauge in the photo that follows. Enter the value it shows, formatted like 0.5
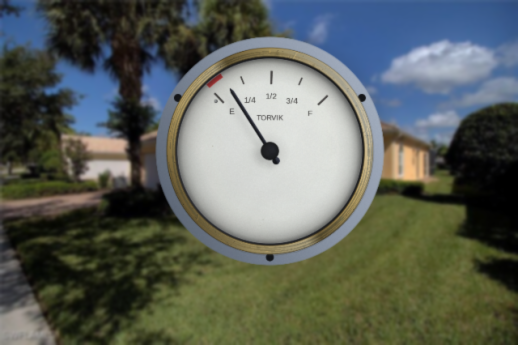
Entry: 0.125
